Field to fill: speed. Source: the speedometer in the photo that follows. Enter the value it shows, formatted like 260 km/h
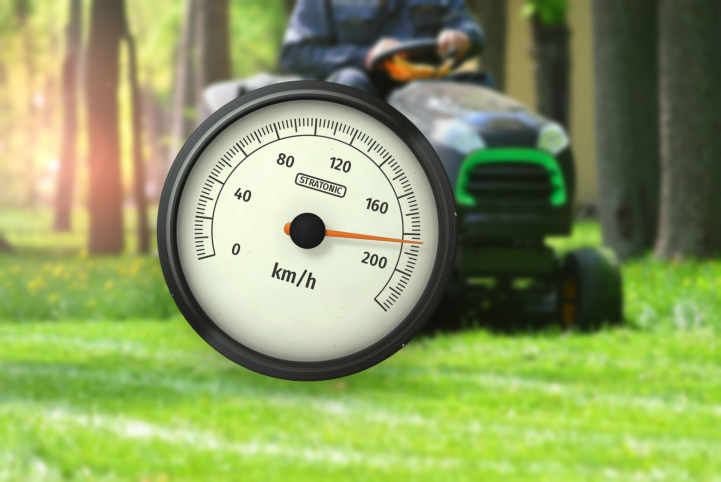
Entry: 184 km/h
